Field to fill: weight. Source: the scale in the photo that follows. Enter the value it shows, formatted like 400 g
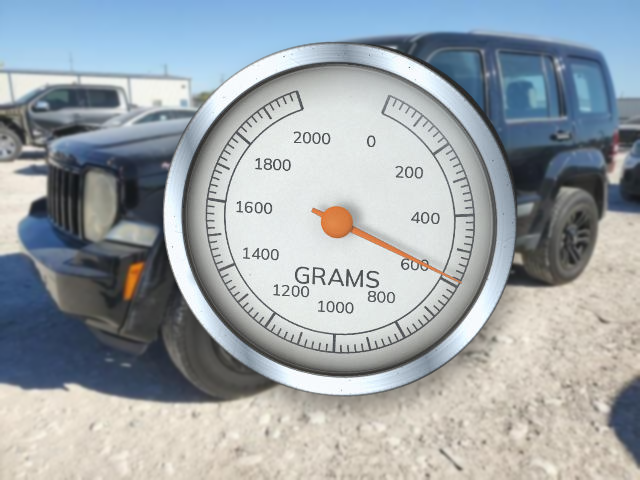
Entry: 580 g
